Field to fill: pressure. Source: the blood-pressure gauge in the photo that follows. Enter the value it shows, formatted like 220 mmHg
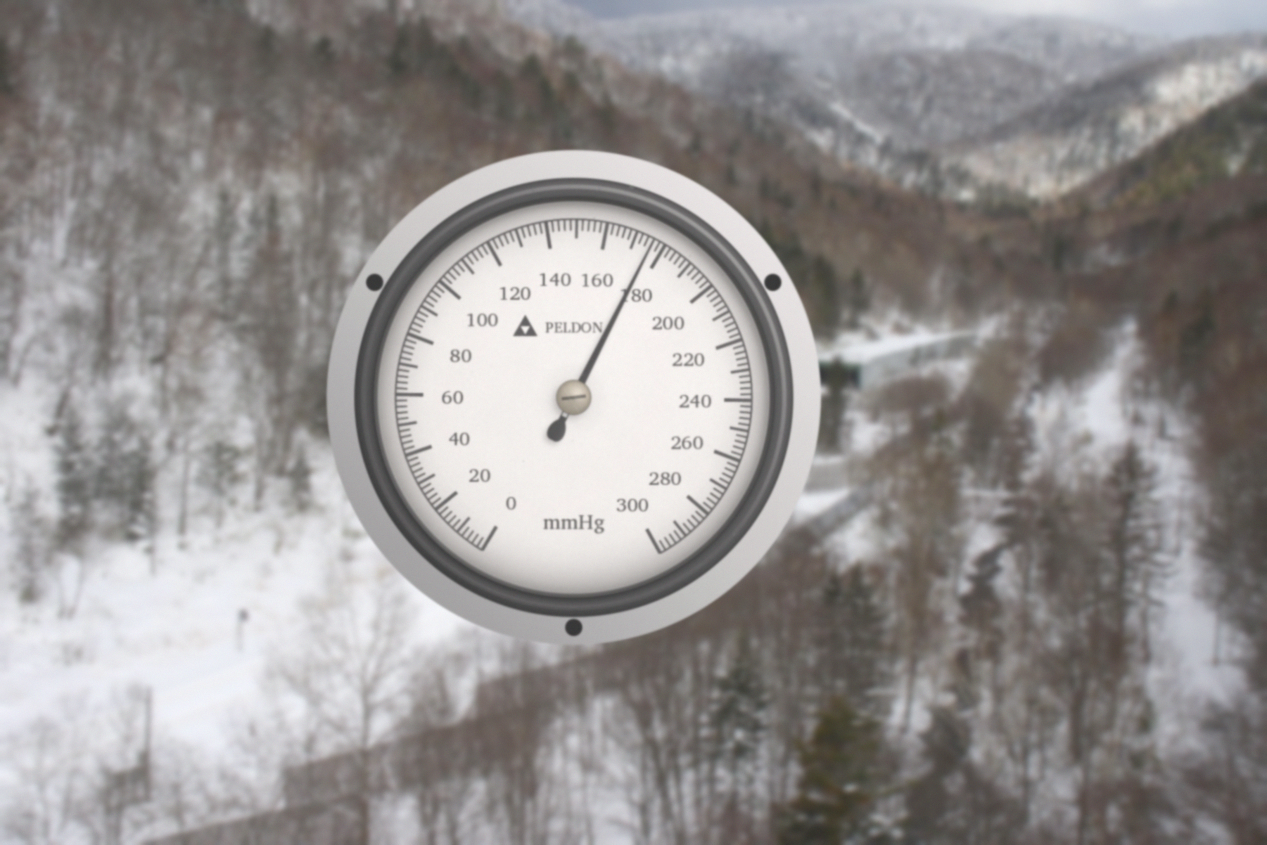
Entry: 176 mmHg
